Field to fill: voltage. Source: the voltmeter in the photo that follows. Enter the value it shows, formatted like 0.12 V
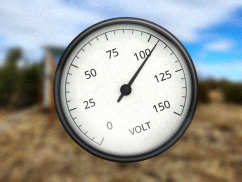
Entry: 105 V
